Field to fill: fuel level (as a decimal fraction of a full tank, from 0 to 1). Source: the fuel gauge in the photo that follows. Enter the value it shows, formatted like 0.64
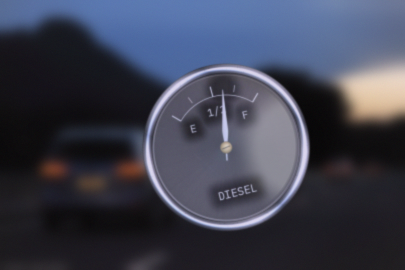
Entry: 0.625
